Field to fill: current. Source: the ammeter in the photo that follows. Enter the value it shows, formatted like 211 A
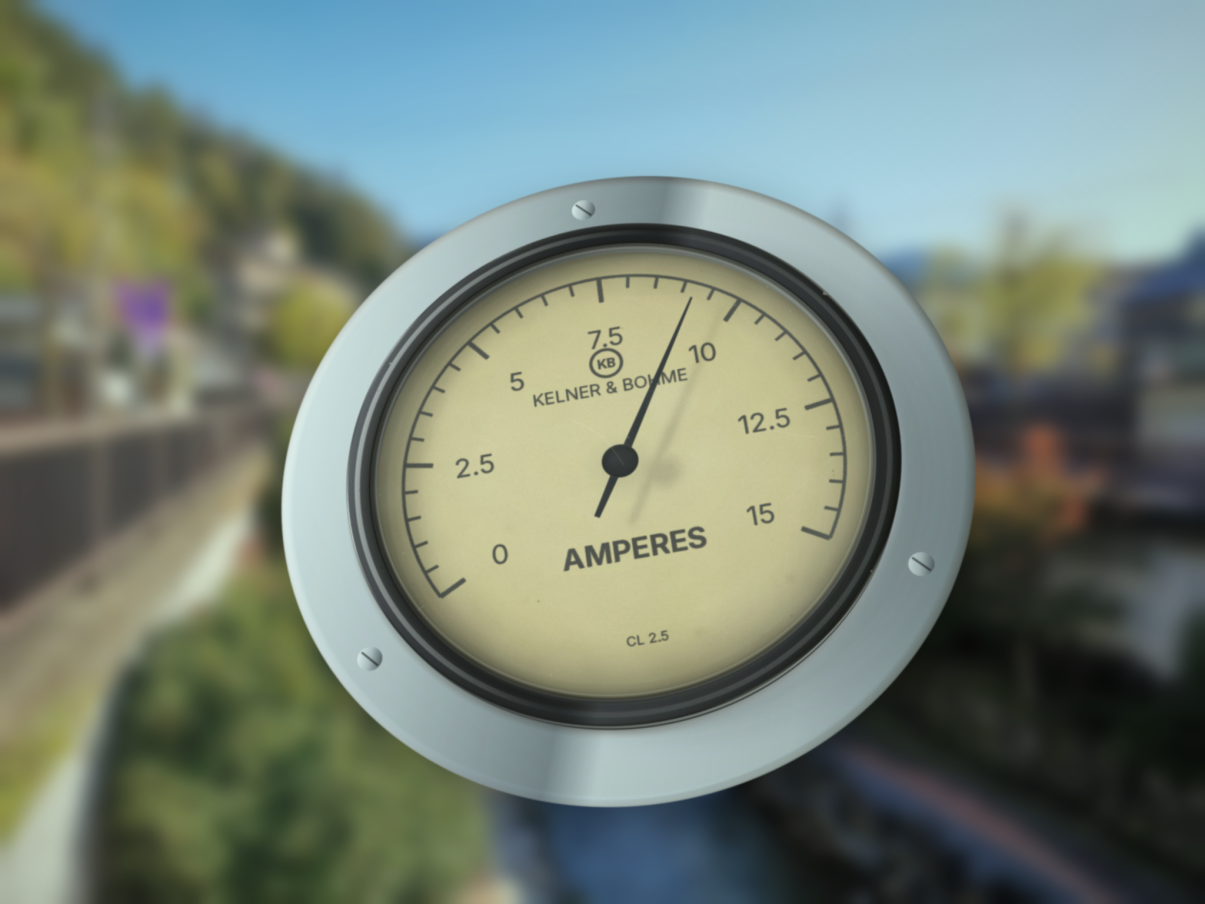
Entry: 9.25 A
